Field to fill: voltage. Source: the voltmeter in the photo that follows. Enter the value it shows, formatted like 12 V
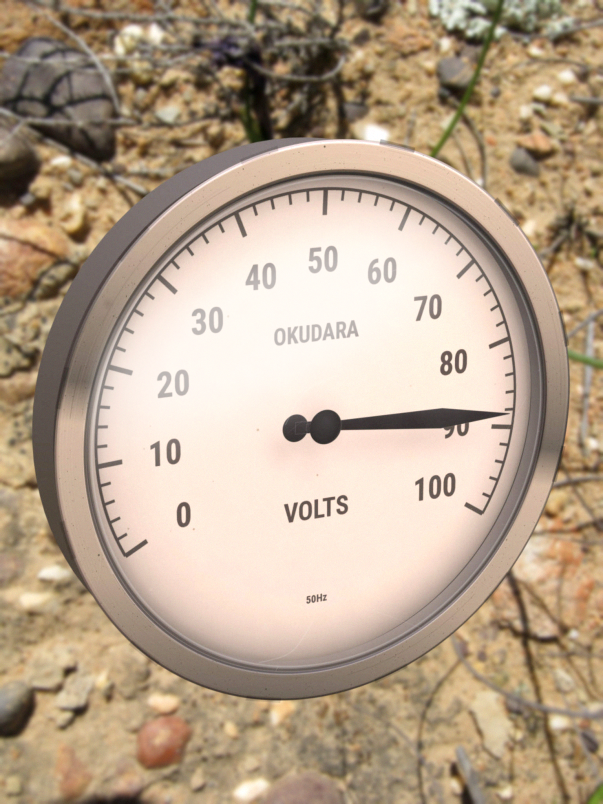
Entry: 88 V
